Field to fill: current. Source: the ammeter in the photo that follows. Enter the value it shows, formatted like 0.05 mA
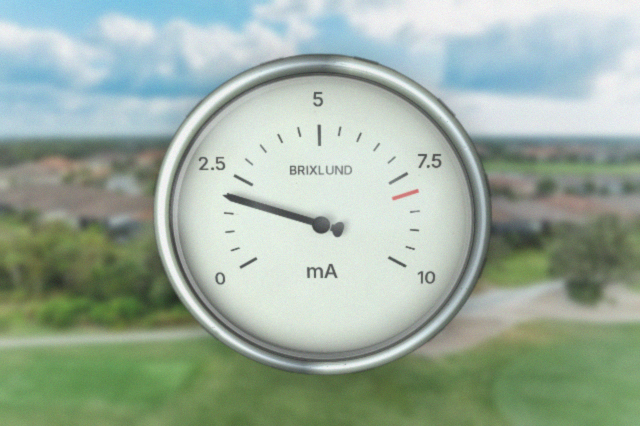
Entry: 2 mA
